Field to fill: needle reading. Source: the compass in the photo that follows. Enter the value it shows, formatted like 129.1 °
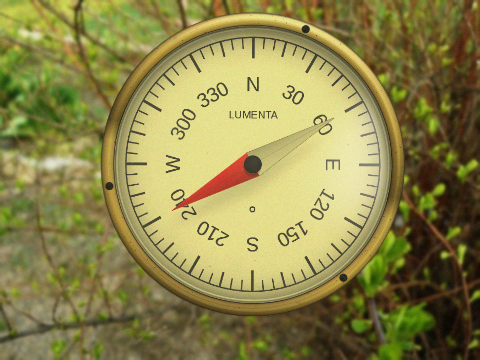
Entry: 240 °
